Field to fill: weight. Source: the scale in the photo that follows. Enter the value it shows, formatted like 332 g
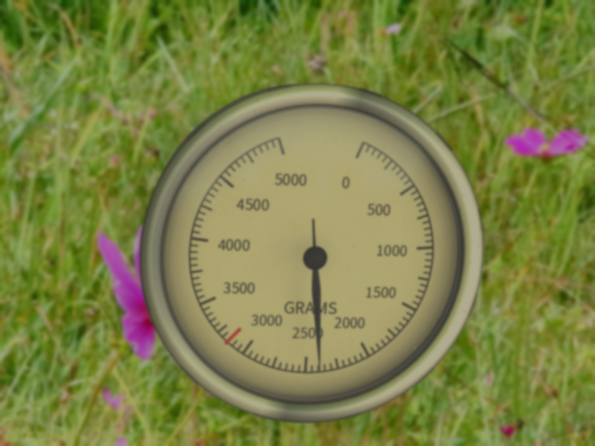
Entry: 2400 g
